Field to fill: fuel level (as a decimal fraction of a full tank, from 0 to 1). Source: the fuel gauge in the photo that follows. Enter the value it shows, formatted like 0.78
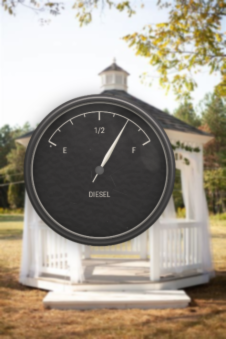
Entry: 0.75
